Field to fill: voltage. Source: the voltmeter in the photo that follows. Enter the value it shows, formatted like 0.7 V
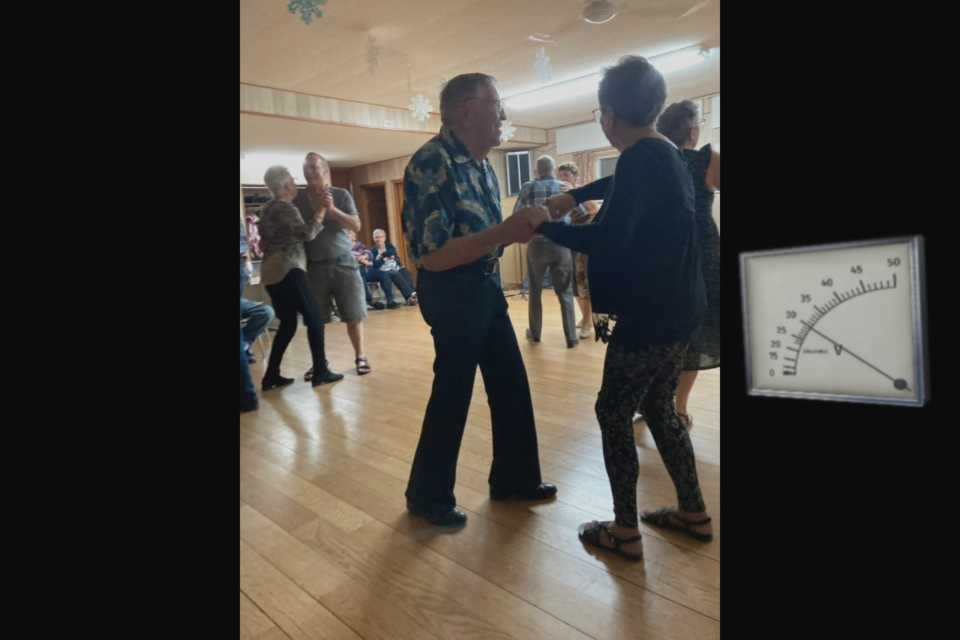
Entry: 30 V
